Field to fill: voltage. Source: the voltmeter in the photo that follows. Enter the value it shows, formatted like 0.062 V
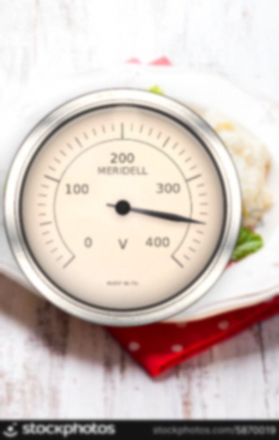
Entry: 350 V
